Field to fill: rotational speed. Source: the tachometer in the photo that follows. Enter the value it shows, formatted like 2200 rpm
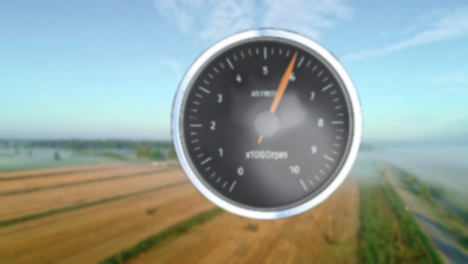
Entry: 5800 rpm
